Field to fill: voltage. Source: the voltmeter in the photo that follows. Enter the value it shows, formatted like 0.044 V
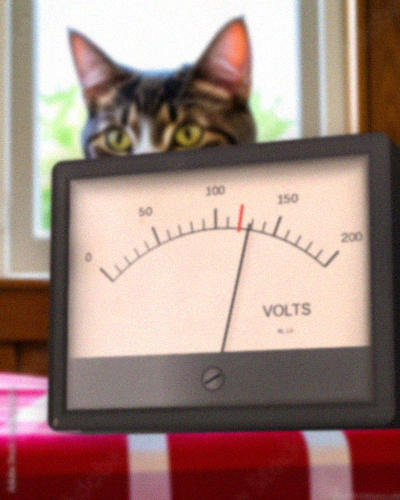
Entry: 130 V
